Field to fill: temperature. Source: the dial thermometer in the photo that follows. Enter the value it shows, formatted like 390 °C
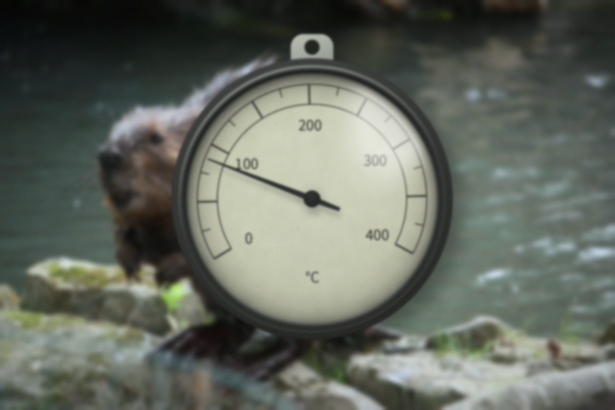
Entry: 87.5 °C
